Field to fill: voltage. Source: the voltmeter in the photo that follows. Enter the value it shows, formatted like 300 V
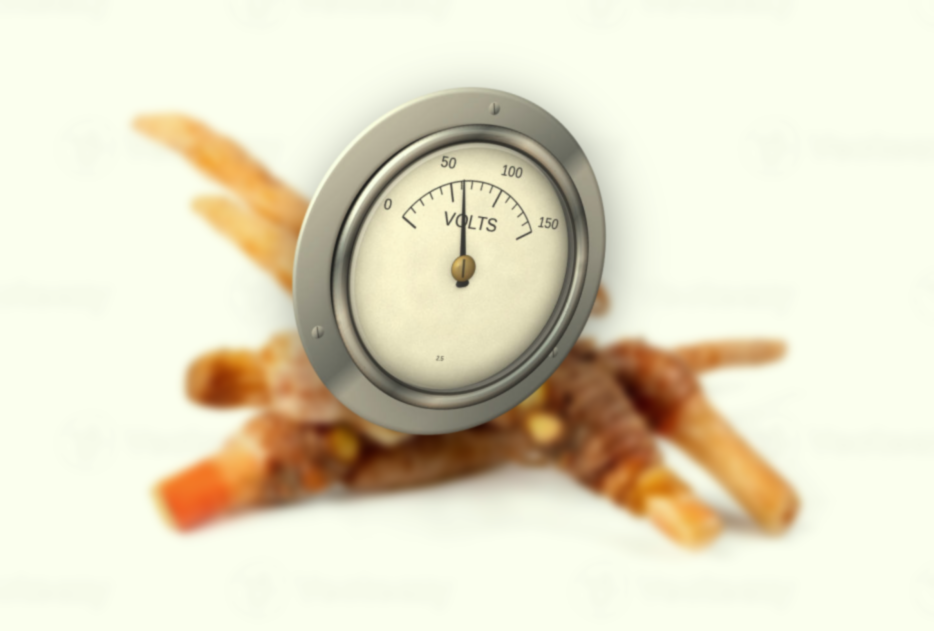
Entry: 60 V
